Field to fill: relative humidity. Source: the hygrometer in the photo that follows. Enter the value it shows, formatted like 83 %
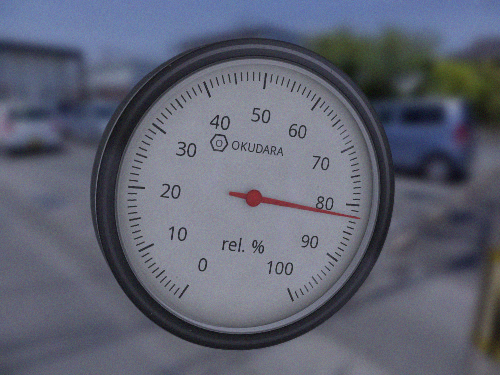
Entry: 82 %
